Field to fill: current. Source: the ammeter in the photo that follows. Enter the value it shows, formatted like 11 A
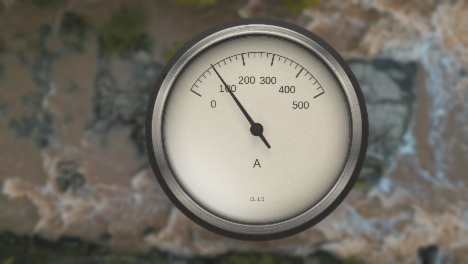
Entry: 100 A
